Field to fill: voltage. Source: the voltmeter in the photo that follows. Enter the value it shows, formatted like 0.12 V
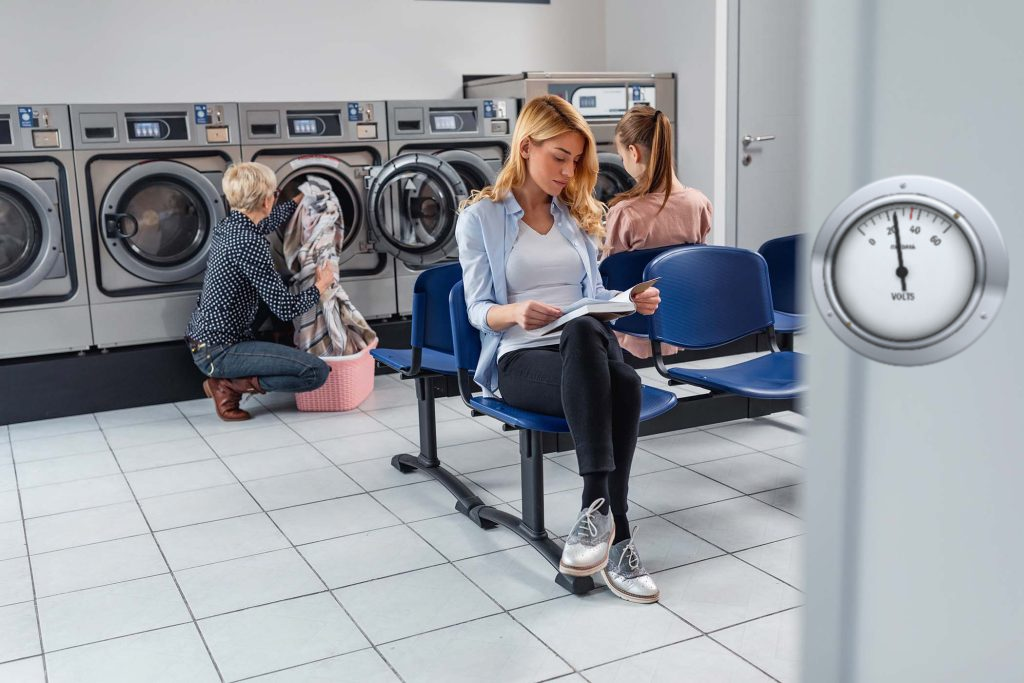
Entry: 25 V
